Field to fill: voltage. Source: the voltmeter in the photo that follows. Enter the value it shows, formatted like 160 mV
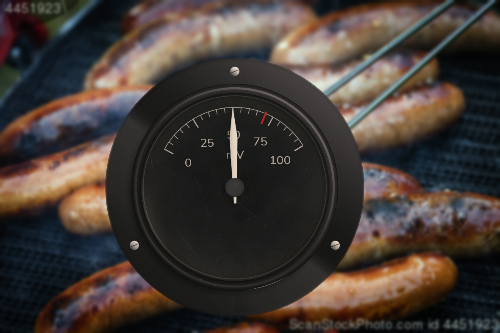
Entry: 50 mV
